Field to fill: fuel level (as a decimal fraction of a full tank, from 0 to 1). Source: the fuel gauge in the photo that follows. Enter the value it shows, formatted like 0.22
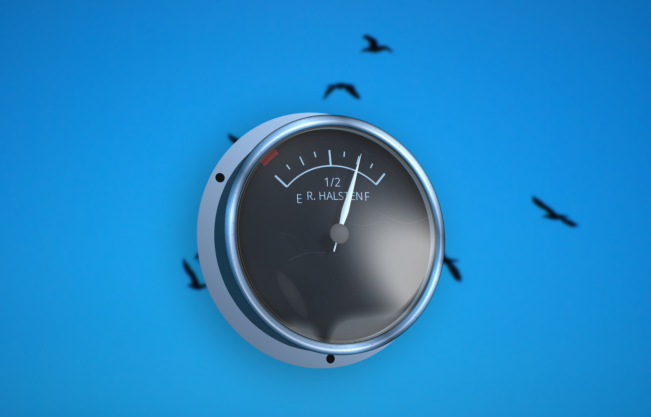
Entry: 0.75
